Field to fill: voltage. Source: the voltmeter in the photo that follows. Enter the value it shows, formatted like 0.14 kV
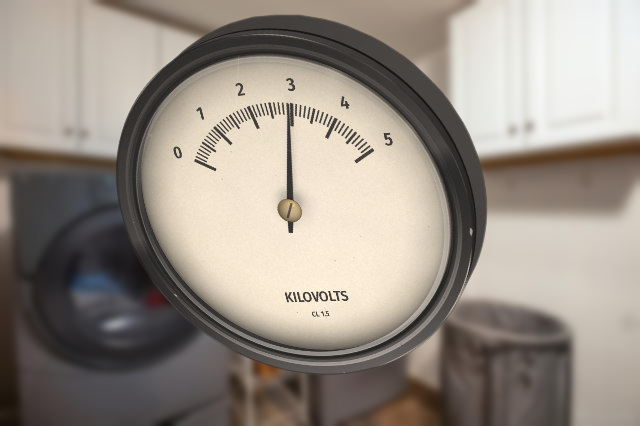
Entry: 3 kV
